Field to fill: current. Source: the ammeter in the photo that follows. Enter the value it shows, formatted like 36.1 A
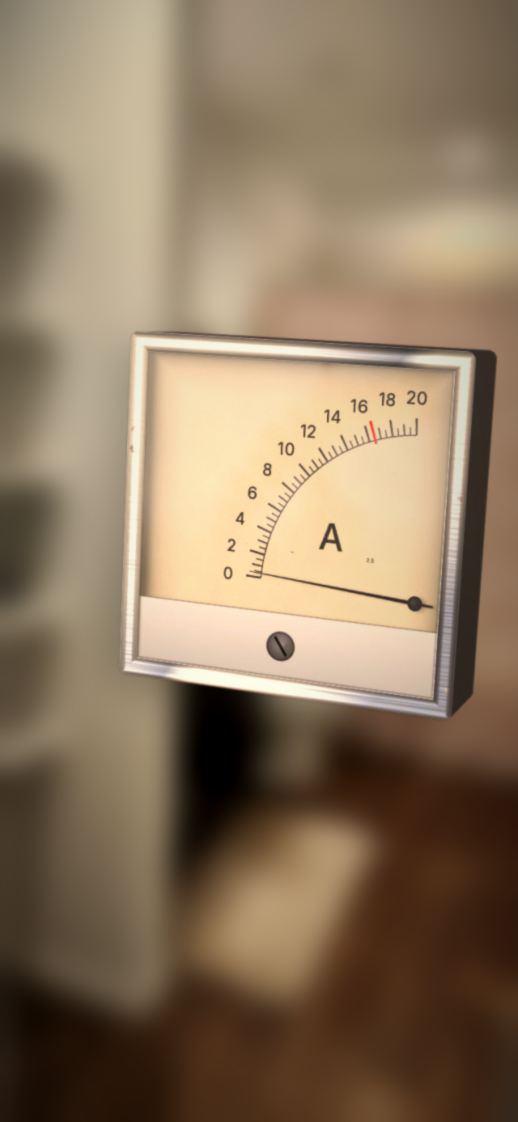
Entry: 0.5 A
